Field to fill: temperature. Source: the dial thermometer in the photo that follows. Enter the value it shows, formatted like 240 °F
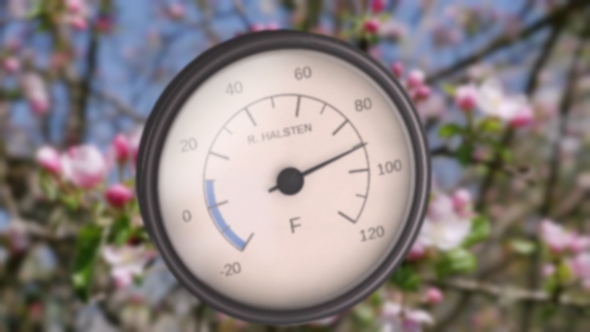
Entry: 90 °F
